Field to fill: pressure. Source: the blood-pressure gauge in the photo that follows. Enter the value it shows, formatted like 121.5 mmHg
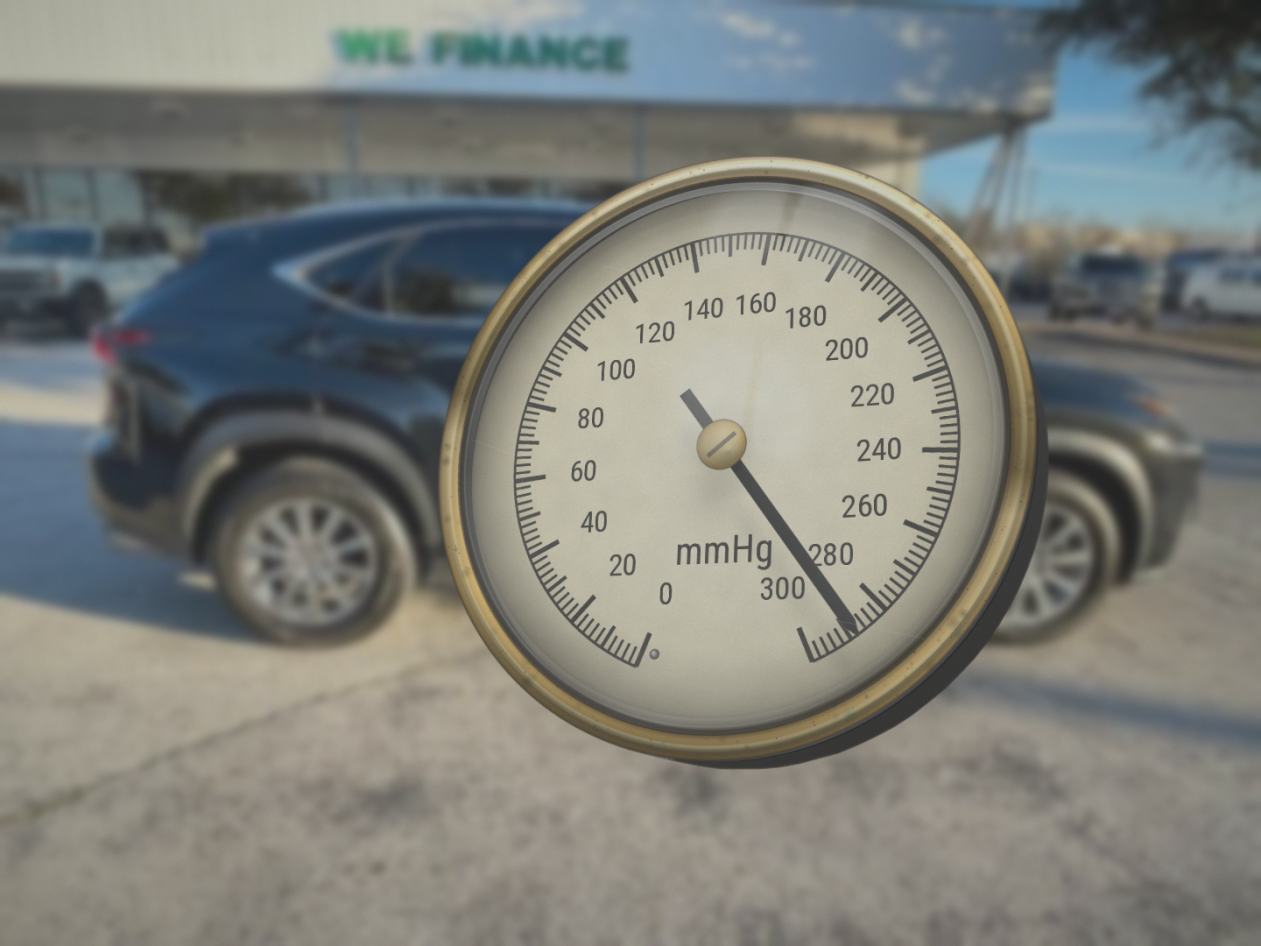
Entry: 288 mmHg
